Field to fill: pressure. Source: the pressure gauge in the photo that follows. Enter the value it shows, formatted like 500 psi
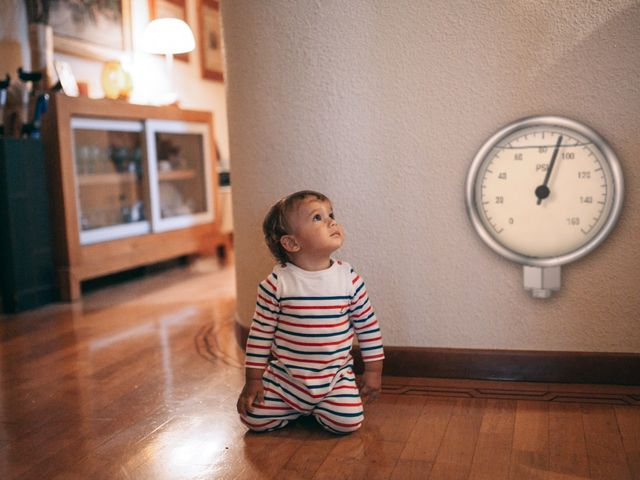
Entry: 90 psi
